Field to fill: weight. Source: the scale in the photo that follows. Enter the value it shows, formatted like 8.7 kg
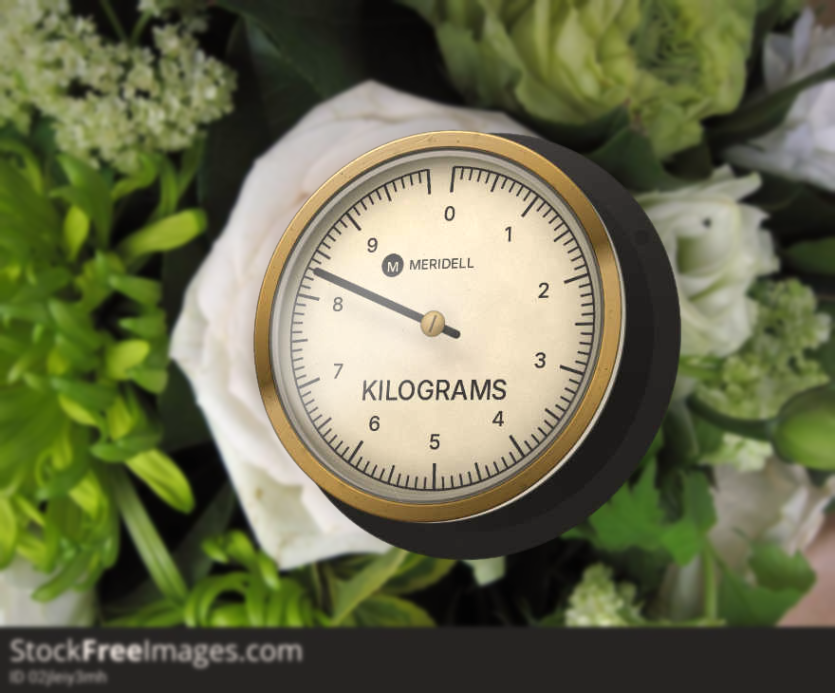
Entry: 8.3 kg
